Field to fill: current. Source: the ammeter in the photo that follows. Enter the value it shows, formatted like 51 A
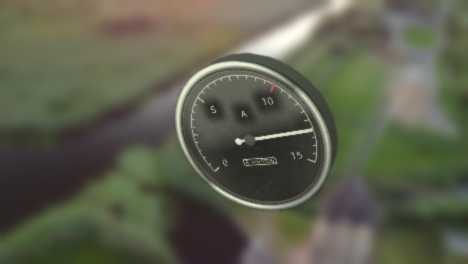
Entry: 13 A
